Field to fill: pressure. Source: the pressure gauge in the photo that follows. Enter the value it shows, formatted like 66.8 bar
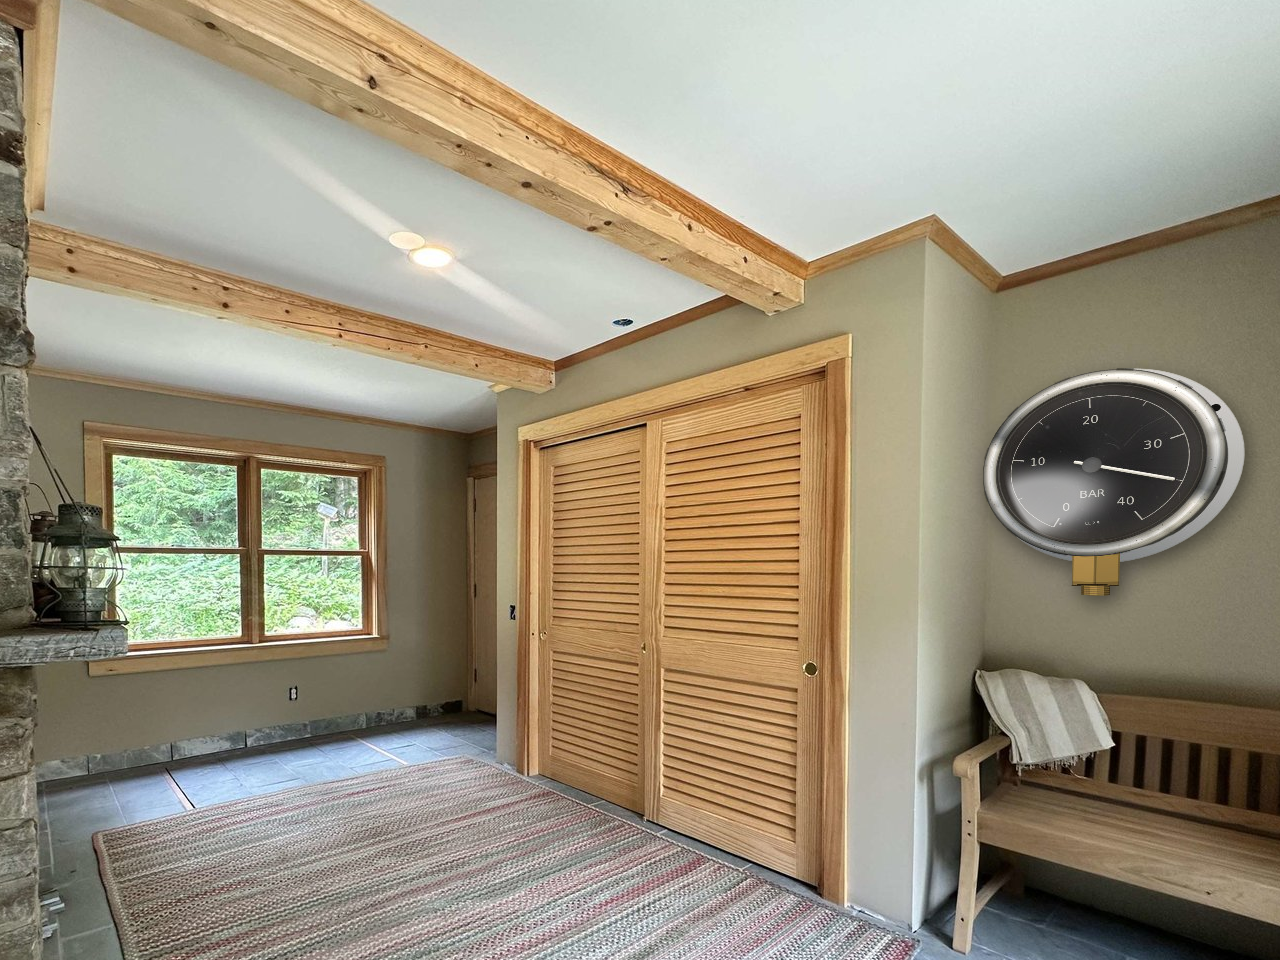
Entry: 35 bar
